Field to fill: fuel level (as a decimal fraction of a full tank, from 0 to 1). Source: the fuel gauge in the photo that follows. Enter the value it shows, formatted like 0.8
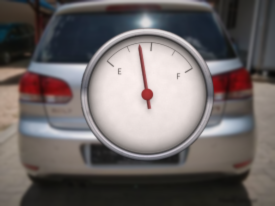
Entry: 0.375
